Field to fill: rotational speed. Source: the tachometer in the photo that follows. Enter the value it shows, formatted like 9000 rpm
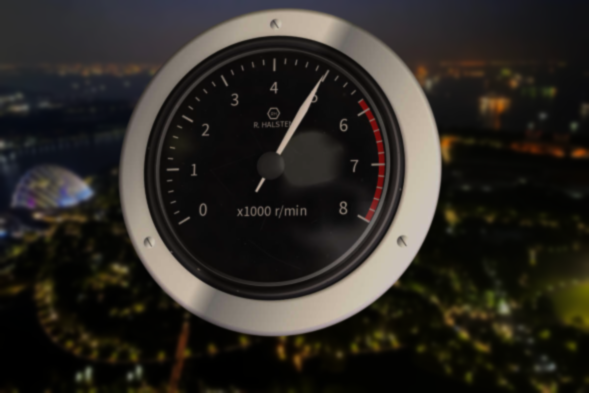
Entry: 5000 rpm
